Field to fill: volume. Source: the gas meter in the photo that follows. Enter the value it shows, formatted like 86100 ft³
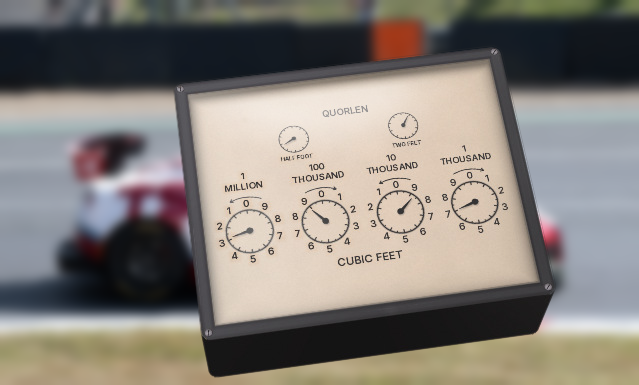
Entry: 288700 ft³
